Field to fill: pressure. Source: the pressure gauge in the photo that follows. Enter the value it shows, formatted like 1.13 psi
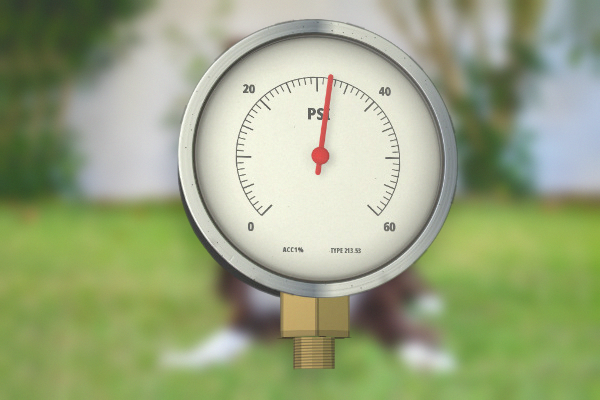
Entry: 32 psi
